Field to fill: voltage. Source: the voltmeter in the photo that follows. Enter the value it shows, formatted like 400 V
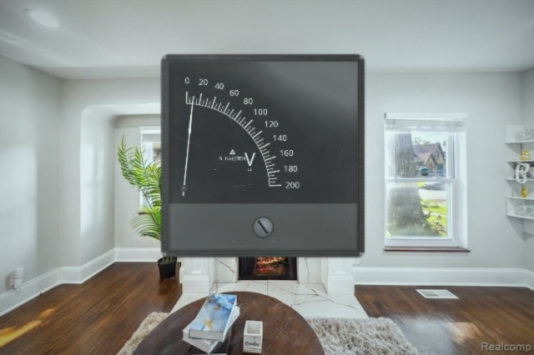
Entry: 10 V
